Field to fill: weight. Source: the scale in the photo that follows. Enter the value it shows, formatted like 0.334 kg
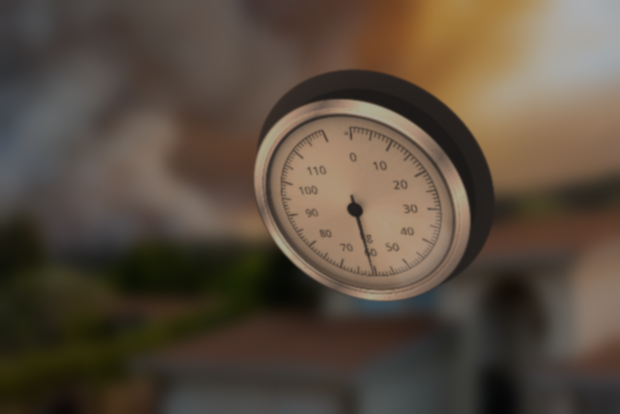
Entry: 60 kg
